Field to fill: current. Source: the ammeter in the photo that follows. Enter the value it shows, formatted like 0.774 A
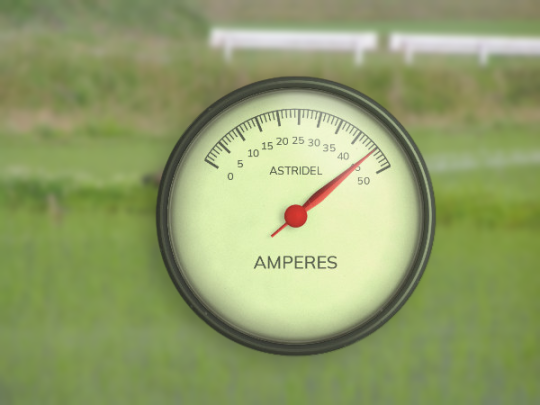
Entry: 45 A
